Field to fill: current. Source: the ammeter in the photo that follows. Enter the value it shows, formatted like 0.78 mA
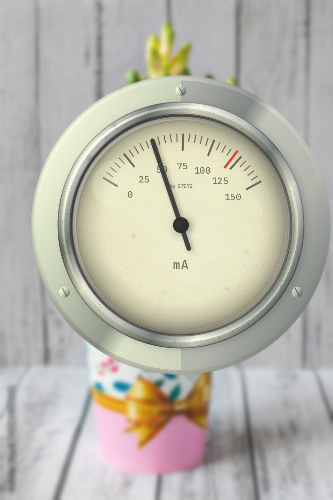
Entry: 50 mA
